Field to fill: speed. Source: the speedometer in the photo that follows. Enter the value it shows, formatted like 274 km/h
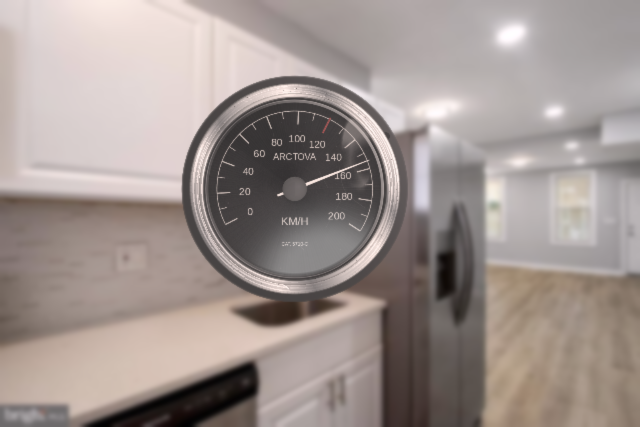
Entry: 155 km/h
